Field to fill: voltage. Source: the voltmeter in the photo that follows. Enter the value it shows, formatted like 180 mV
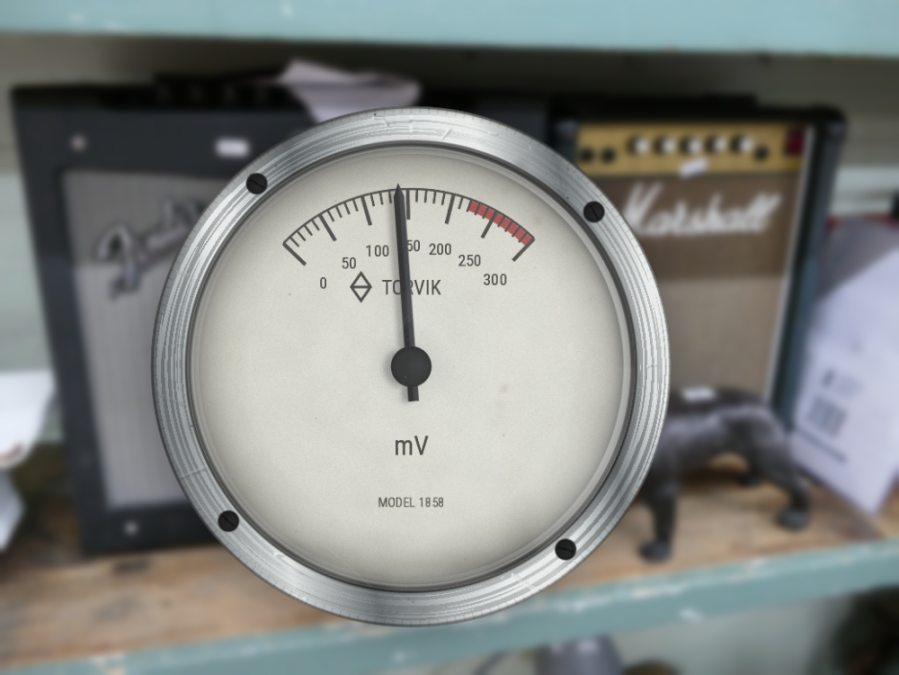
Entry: 140 mV
